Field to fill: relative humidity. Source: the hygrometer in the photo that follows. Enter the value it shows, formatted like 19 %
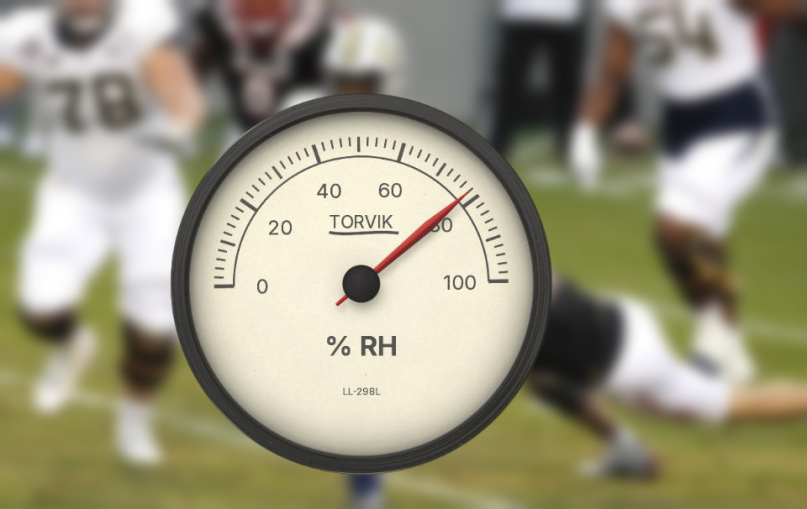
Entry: 78 %
